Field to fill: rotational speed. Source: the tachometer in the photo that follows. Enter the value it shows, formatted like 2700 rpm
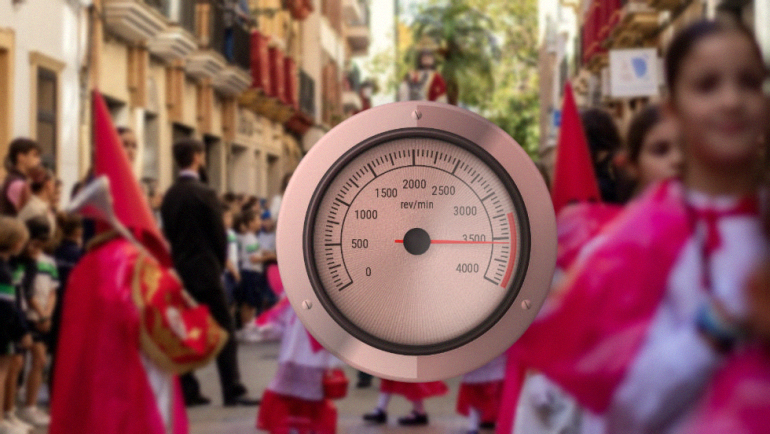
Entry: 3550 rpm
